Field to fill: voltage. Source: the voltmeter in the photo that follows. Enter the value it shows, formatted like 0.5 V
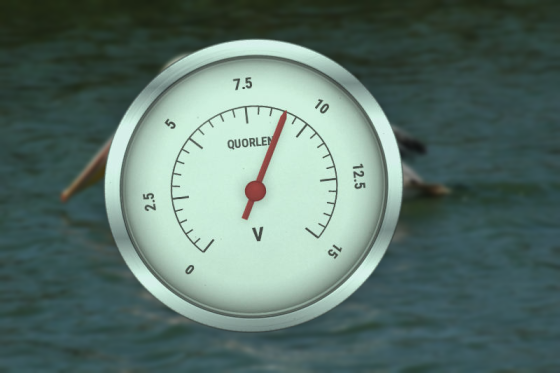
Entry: 9 V
